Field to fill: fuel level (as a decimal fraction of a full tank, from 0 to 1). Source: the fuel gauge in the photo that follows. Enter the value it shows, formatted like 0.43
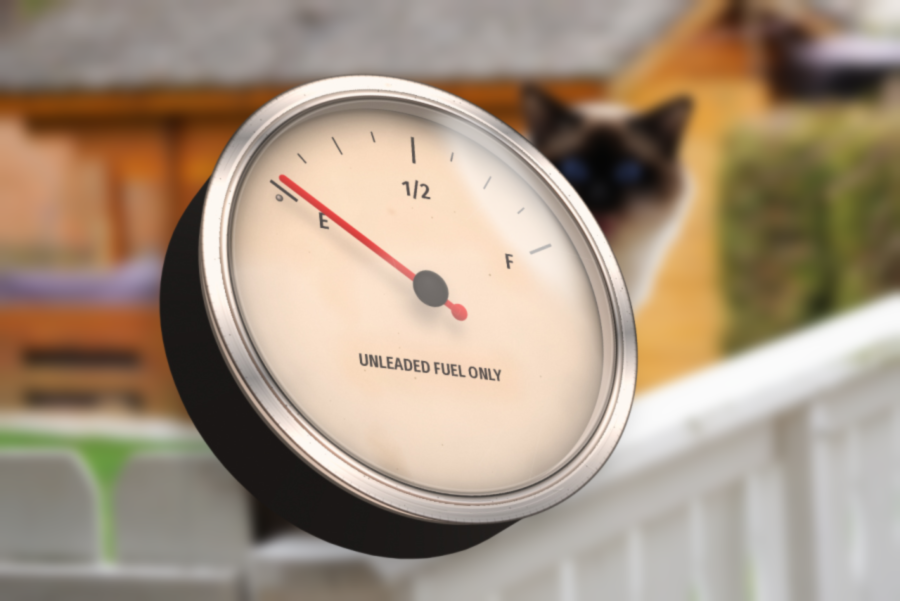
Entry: 0
